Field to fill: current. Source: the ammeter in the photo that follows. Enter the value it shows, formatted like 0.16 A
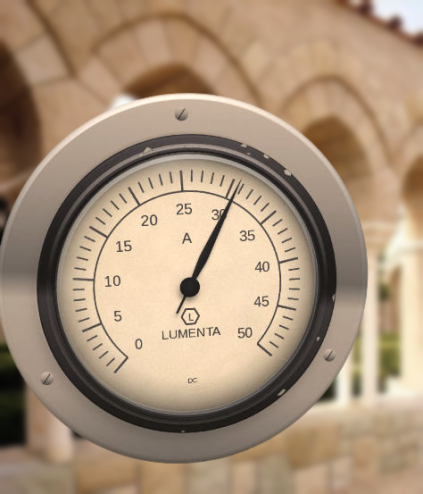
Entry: 30.5 A
